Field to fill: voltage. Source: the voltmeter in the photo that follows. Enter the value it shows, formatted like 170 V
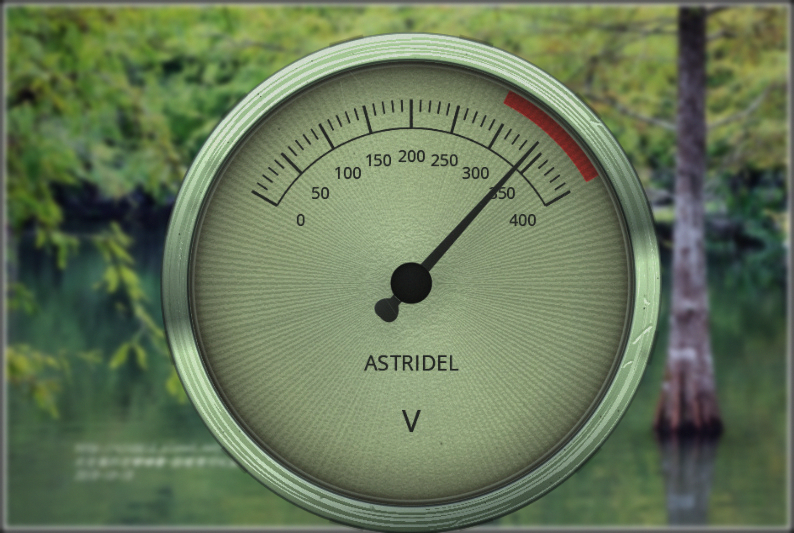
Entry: 340 V
